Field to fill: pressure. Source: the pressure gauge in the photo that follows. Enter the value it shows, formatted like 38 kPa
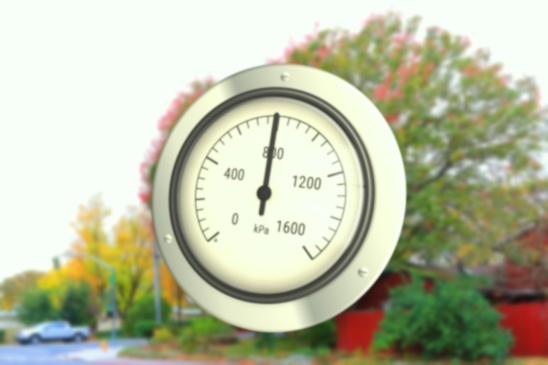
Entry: 800 kPa
